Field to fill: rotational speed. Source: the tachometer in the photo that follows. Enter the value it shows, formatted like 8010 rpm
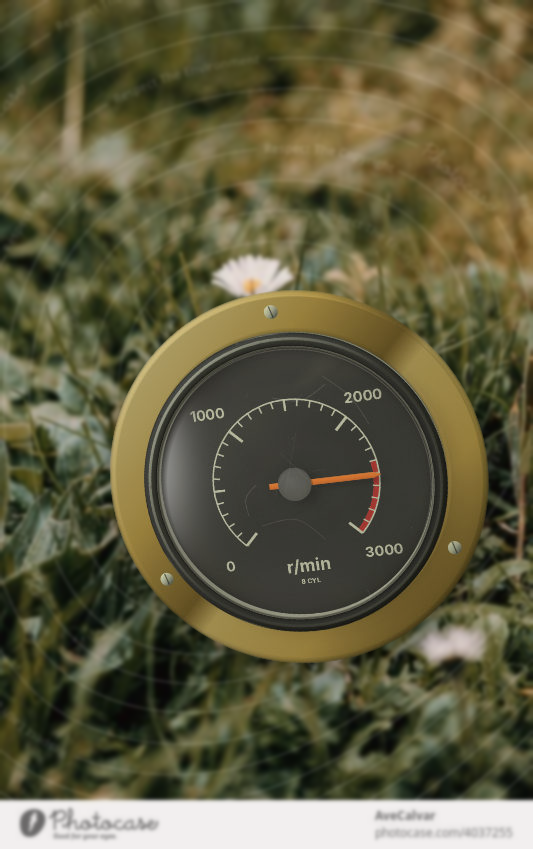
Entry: 2500 rpm
